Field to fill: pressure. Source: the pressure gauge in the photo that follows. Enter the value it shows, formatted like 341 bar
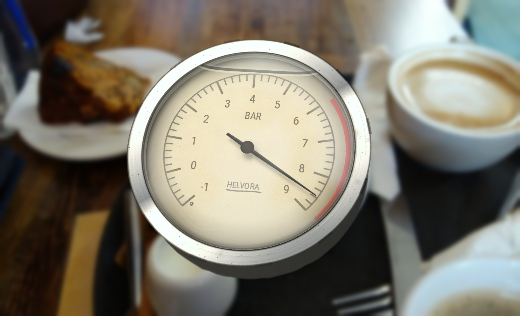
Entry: 8.6 bar
